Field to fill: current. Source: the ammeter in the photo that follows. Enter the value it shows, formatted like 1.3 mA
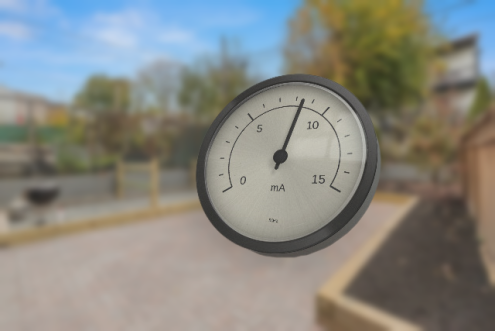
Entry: 8.5 mA
